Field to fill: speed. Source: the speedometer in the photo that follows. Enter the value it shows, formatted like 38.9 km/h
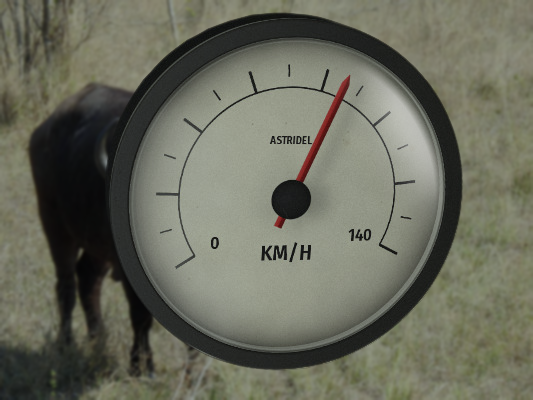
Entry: 85 km/h
